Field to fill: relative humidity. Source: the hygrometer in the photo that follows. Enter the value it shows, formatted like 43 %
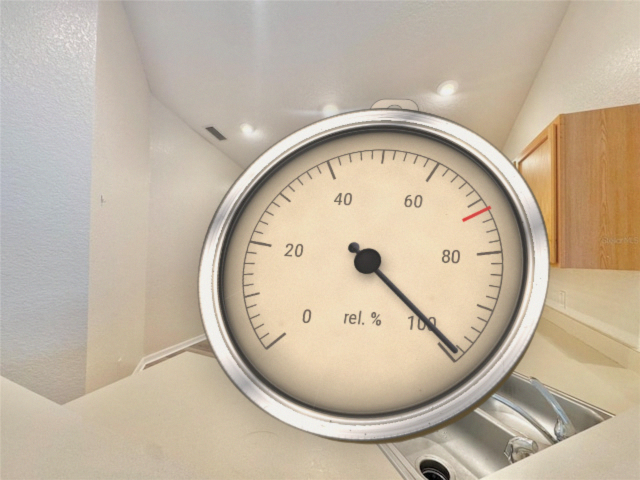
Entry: 99 %
